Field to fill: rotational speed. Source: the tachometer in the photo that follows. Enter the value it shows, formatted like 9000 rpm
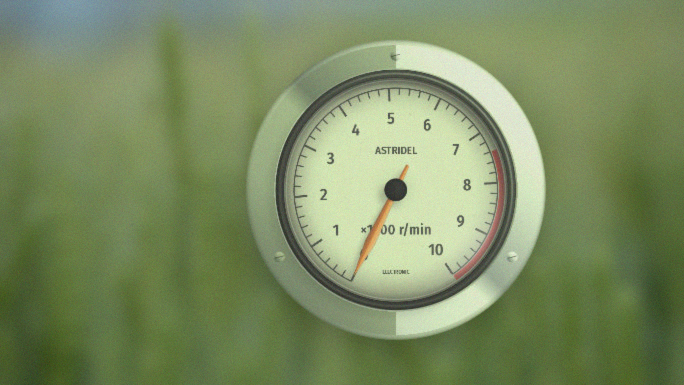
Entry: 0 rpm
